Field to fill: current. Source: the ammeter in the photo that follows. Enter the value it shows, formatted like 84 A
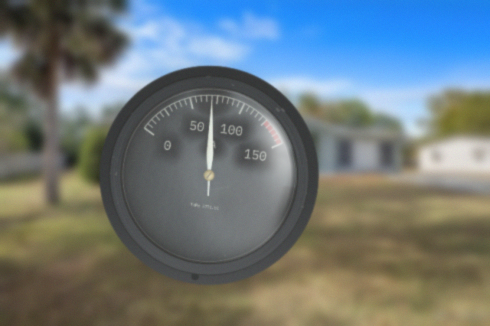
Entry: 70 A
